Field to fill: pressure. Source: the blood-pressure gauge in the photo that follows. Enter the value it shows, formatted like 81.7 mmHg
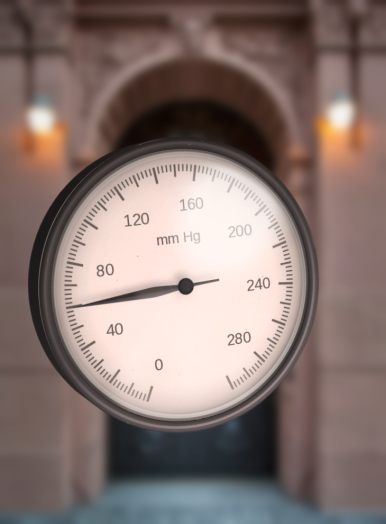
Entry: 60 mmHg
